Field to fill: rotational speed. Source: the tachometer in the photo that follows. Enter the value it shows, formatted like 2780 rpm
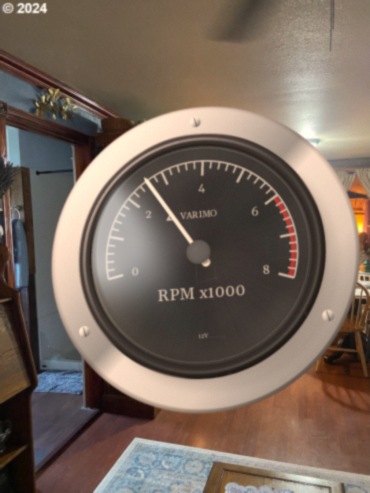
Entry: 2600 rpm
